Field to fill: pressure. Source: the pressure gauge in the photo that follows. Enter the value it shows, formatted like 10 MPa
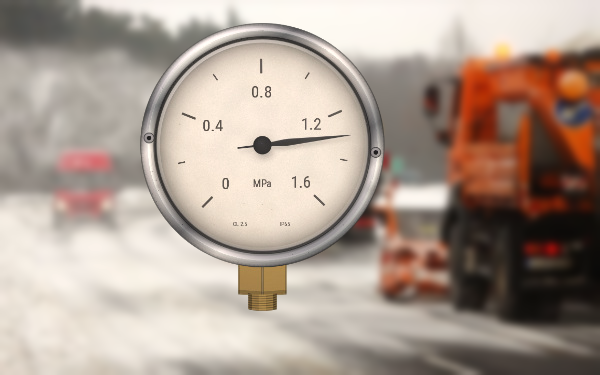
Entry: 1.3 MPa
